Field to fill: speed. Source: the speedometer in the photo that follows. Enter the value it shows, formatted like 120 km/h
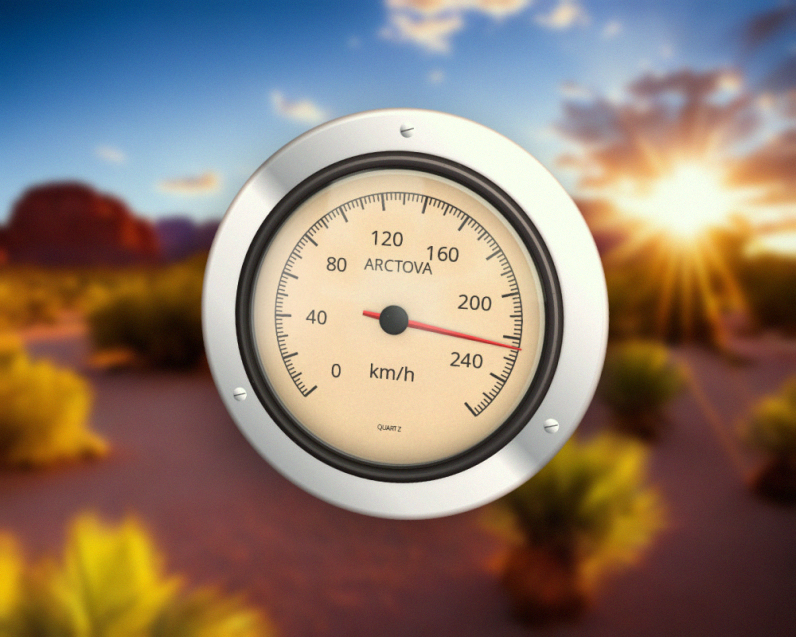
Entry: 224 km/h
